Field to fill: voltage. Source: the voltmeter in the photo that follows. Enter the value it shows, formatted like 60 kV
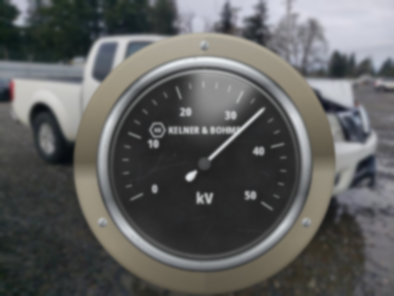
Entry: 34 kV
